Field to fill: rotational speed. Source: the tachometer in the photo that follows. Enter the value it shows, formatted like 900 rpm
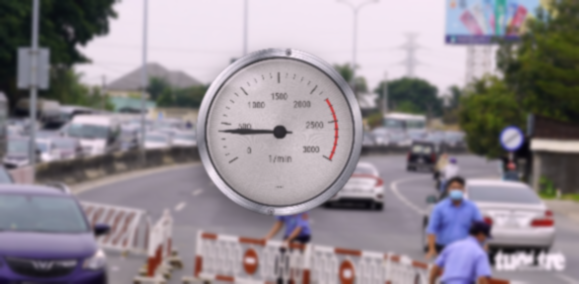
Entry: 400 rpm
